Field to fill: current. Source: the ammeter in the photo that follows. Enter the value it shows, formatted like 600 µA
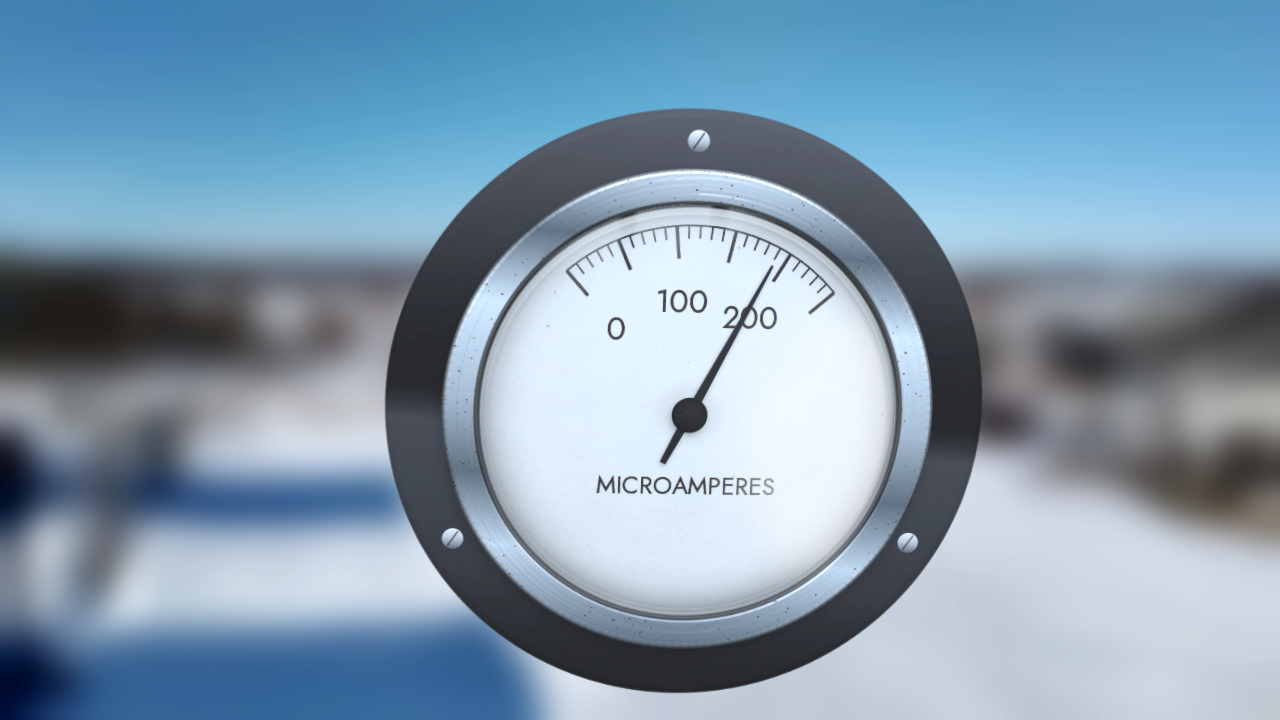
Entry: 190 µA
